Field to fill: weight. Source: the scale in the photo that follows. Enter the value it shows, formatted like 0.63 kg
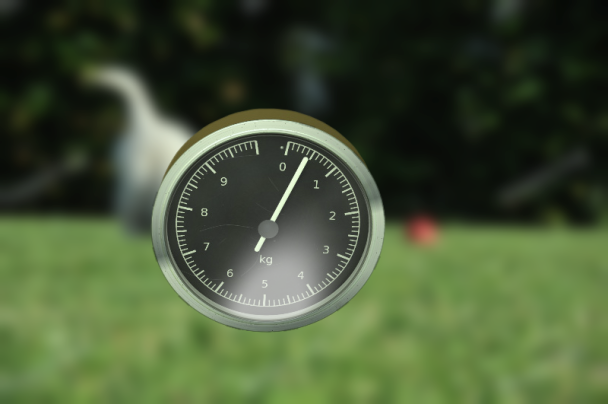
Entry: 0.4 kg
